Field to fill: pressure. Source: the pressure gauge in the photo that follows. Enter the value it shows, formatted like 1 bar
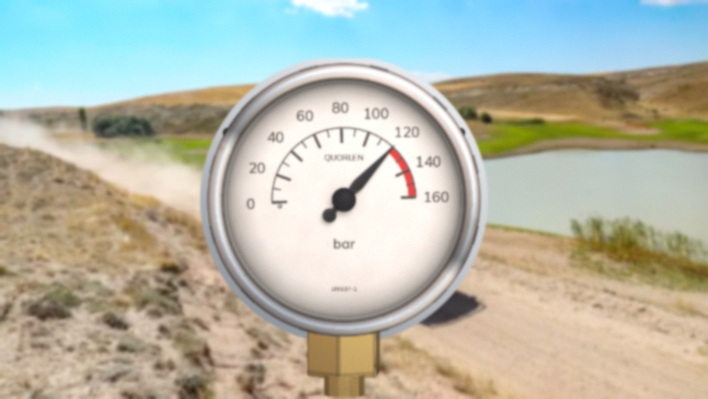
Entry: 120 bar
